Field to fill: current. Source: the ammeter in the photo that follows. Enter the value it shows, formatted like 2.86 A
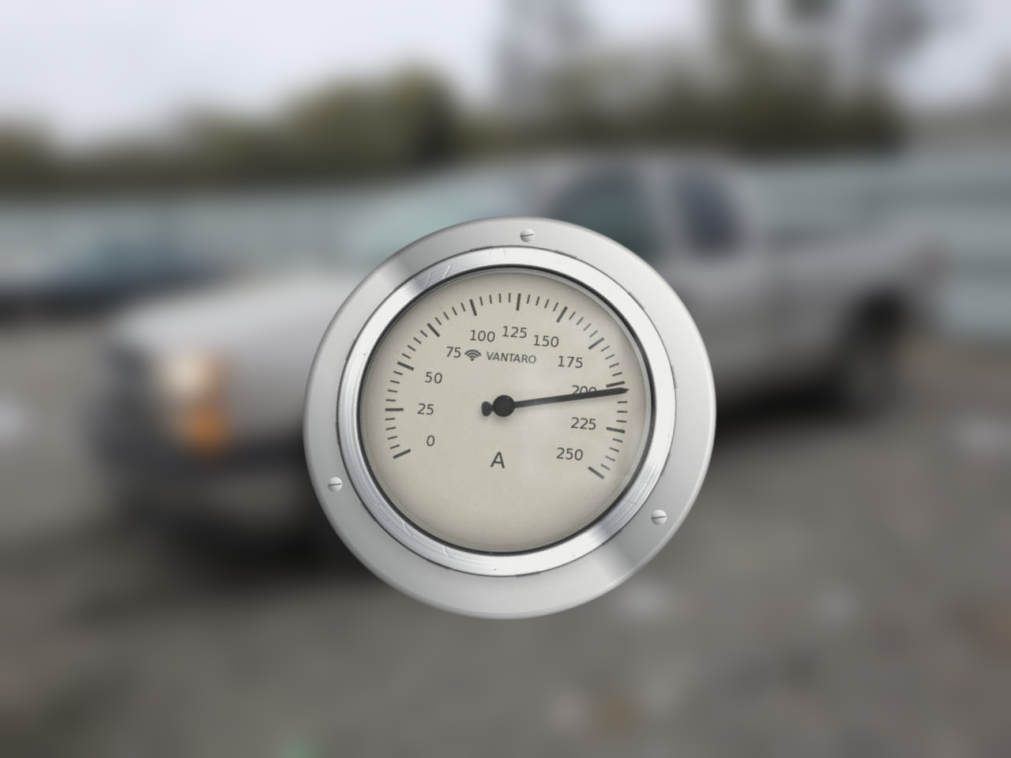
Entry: 205 A
